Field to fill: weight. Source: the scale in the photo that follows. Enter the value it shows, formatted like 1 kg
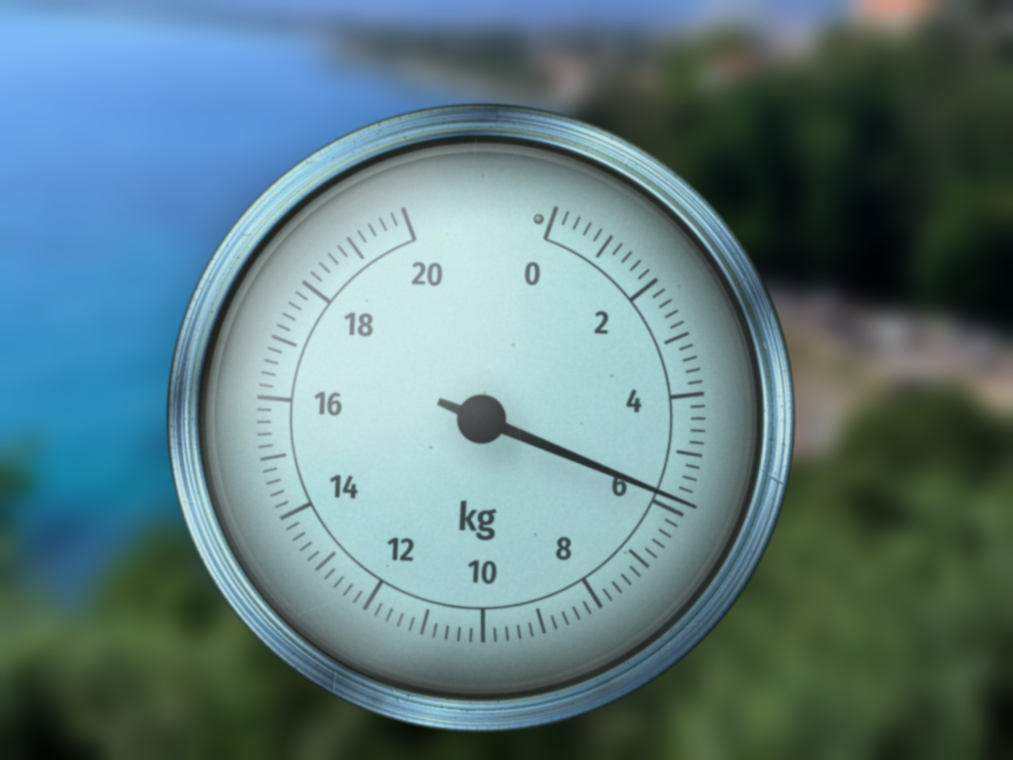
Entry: 5.8 kg
